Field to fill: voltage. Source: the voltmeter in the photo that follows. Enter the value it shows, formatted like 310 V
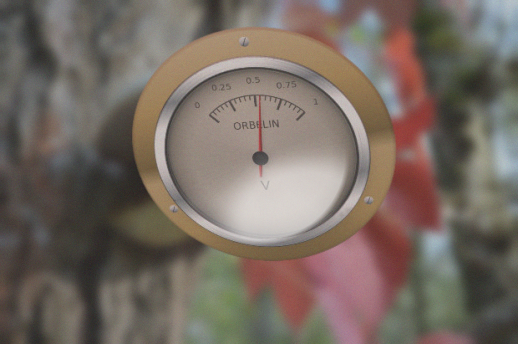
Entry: 0.55 V
